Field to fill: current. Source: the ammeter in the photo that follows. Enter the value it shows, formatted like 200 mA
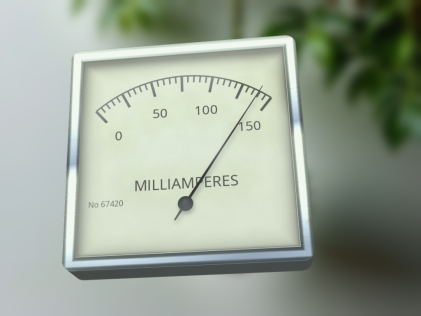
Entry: 140 mA
